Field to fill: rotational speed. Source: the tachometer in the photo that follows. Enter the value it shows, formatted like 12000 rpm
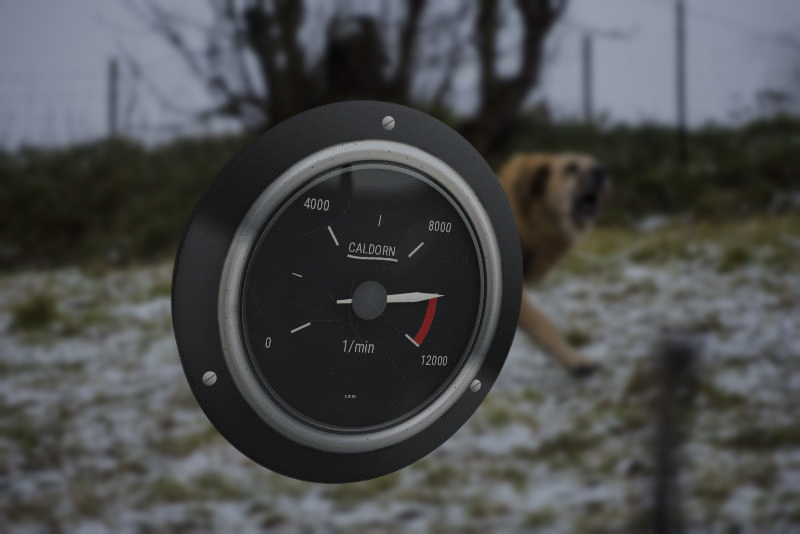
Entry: 10000 rpm
